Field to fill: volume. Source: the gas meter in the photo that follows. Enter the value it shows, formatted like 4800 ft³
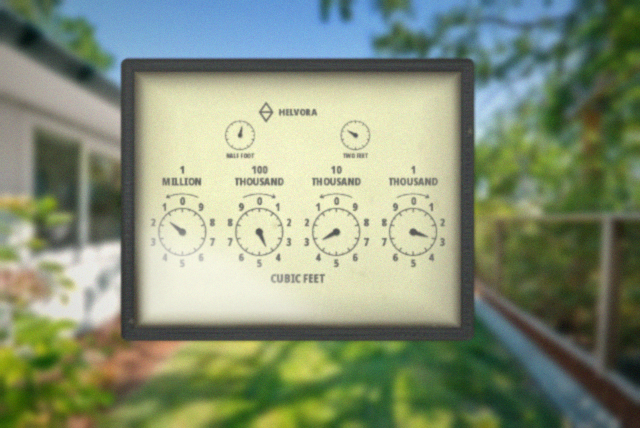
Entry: 143300 ft³
